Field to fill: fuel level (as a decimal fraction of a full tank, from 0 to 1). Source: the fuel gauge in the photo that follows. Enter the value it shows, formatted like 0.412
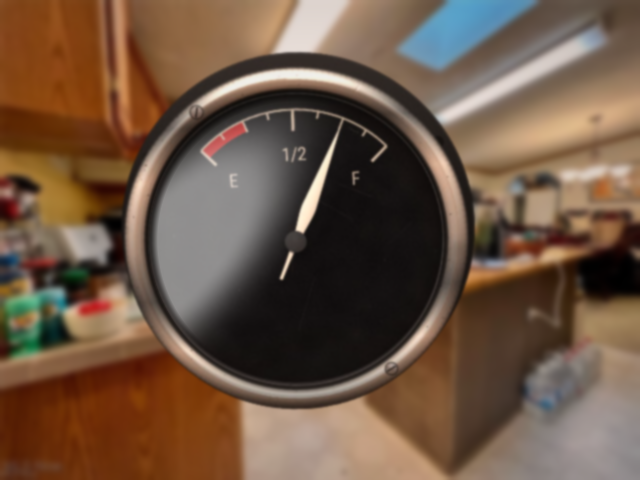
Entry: 0.75
